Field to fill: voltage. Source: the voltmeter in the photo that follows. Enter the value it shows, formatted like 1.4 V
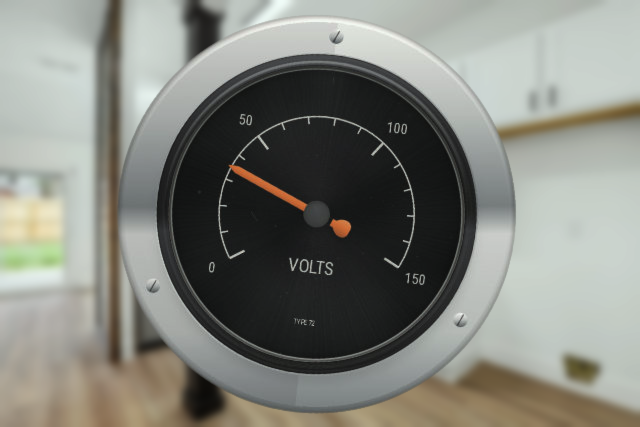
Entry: 35 V
